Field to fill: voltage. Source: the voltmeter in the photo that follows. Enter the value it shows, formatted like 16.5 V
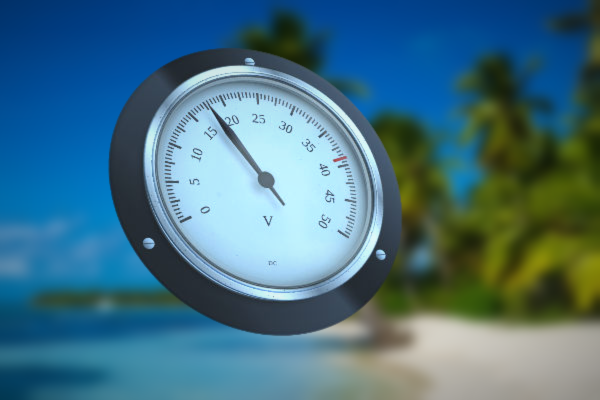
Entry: 17.5 V
